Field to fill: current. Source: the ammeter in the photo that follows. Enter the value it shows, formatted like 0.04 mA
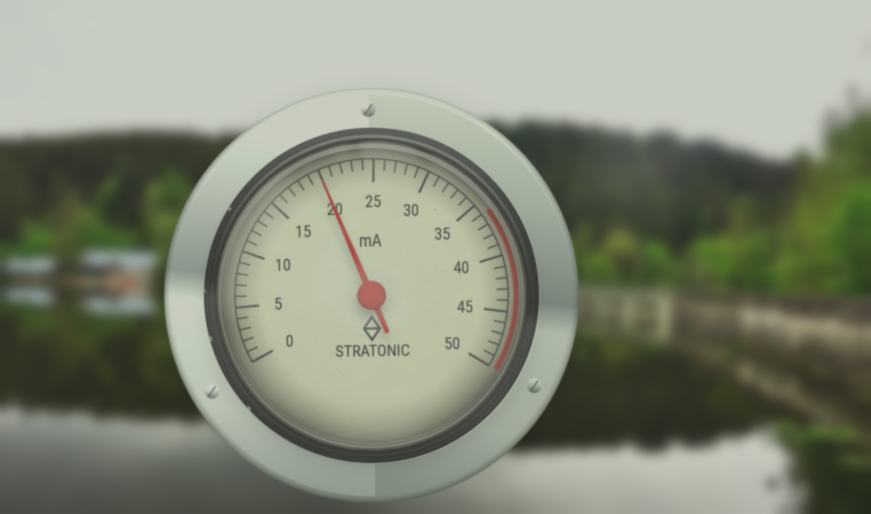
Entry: 20 mA
